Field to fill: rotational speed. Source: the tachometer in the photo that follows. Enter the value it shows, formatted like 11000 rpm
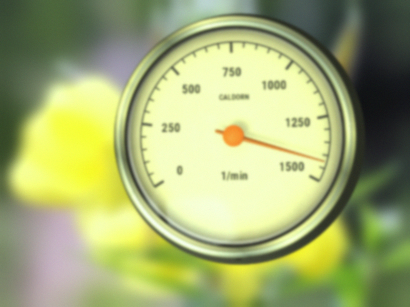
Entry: 1425 rpm
